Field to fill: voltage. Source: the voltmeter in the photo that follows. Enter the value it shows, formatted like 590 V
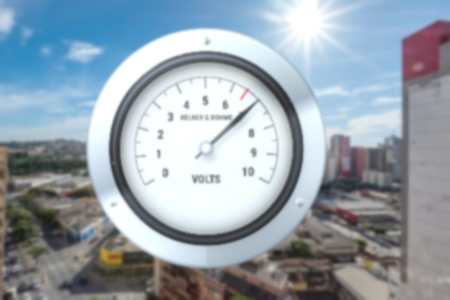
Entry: 7 V
